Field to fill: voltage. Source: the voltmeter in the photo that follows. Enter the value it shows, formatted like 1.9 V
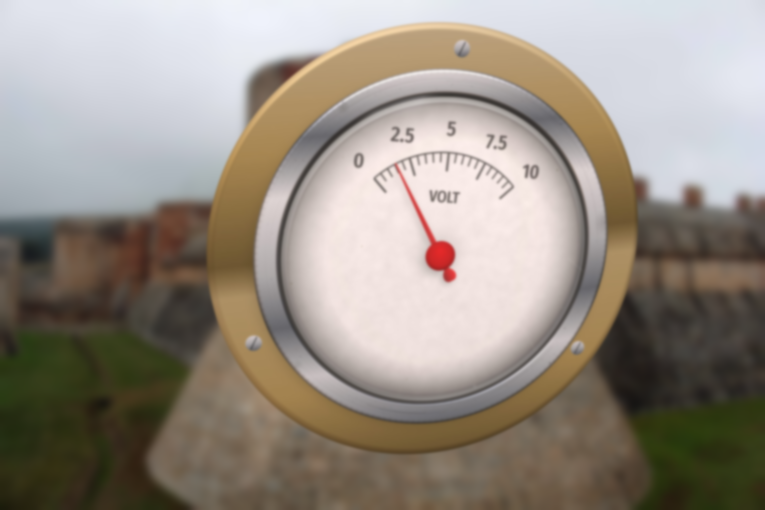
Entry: 1.5 V
